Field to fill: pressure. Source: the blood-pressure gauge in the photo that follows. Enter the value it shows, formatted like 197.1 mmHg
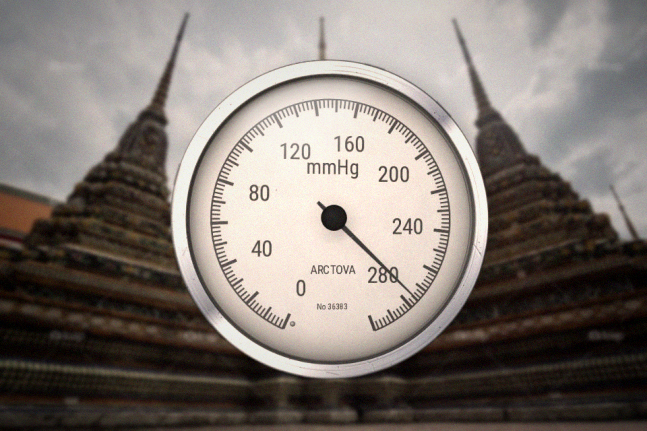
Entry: 276 mmHg
